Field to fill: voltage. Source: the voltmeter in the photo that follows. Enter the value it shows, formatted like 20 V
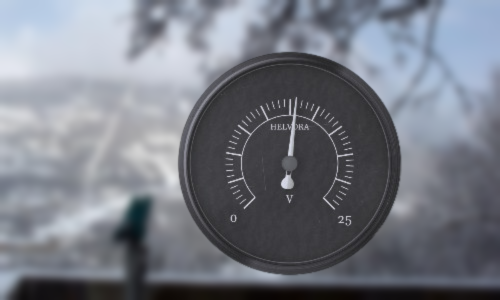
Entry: 13 V
